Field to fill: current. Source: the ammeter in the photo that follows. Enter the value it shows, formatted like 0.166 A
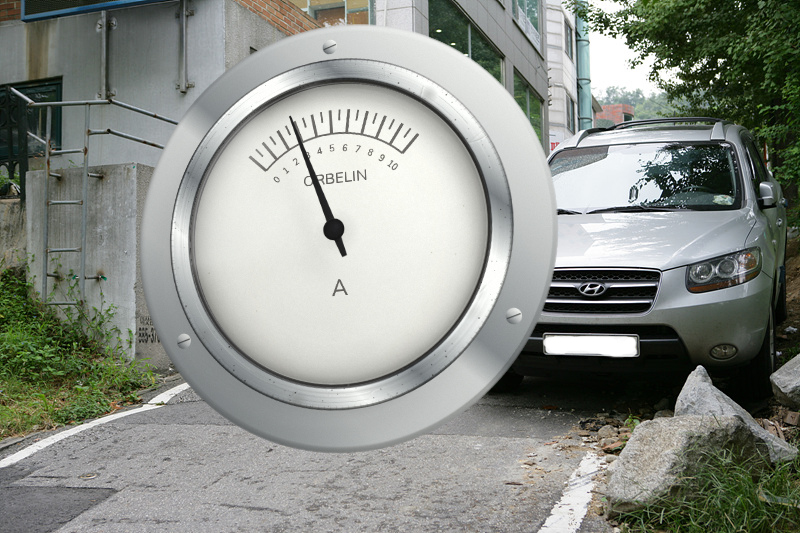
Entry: 3 A
